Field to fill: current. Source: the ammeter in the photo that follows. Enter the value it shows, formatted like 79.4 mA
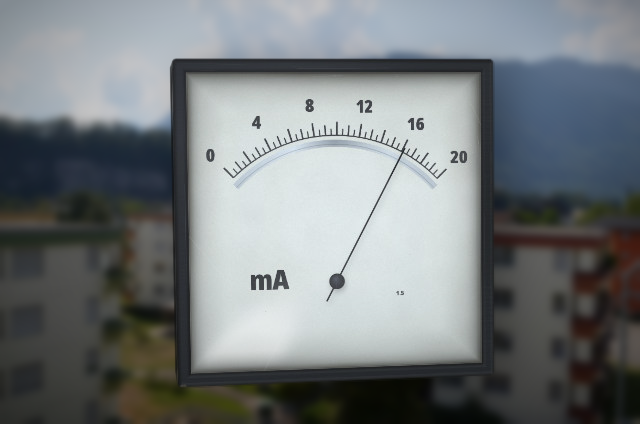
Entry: 16 mA
